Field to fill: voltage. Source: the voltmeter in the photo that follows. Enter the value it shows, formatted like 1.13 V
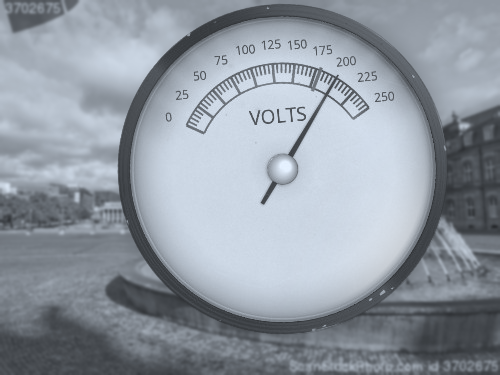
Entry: 200 V
